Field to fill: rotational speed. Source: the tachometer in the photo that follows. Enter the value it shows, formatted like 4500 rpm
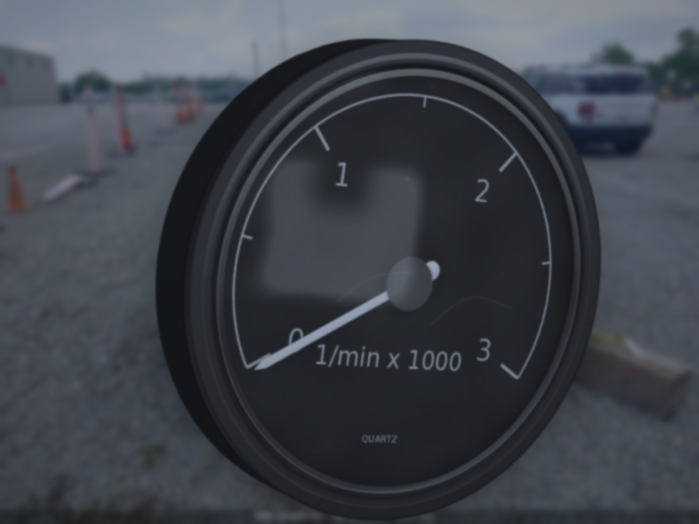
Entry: 0 rpm
